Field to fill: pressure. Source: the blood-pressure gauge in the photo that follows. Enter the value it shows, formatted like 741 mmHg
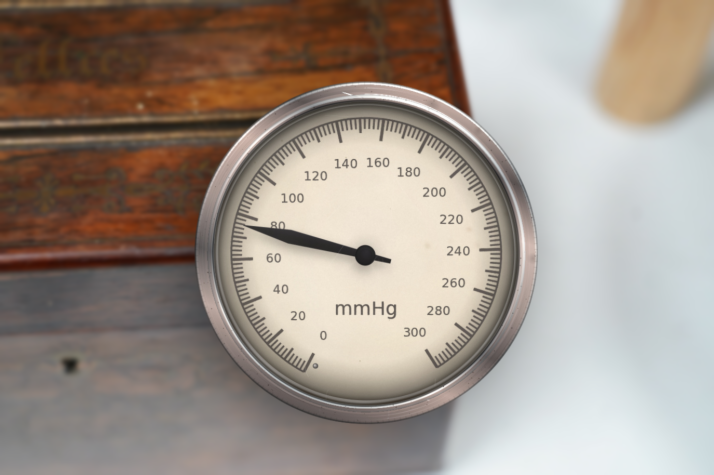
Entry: 76 mmHg
